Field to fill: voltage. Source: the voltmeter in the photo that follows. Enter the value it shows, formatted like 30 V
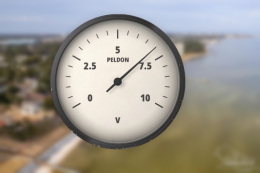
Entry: 7 V
